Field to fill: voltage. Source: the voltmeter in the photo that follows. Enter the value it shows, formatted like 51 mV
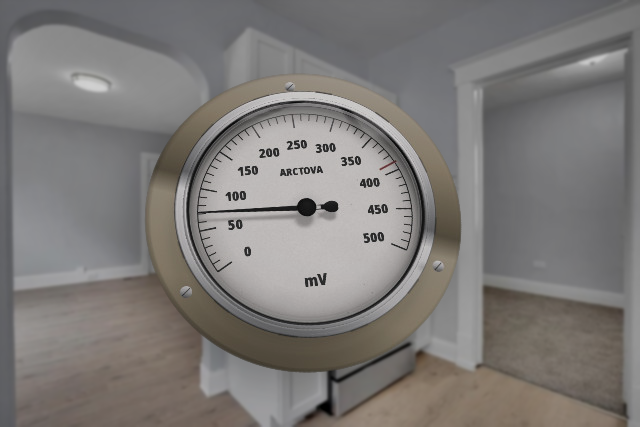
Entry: 70 mV
